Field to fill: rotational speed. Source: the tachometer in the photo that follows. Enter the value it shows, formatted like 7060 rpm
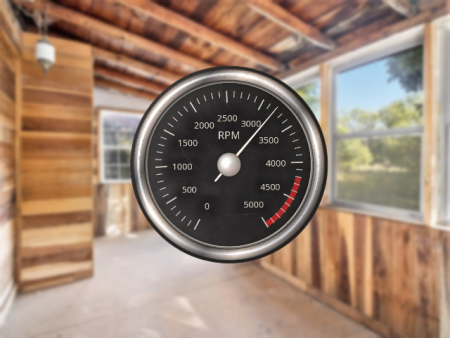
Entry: 3200 rpm
